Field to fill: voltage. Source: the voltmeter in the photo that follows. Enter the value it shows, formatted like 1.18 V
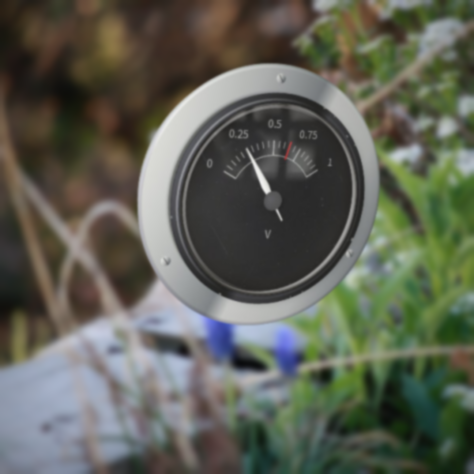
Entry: 0.25 V
